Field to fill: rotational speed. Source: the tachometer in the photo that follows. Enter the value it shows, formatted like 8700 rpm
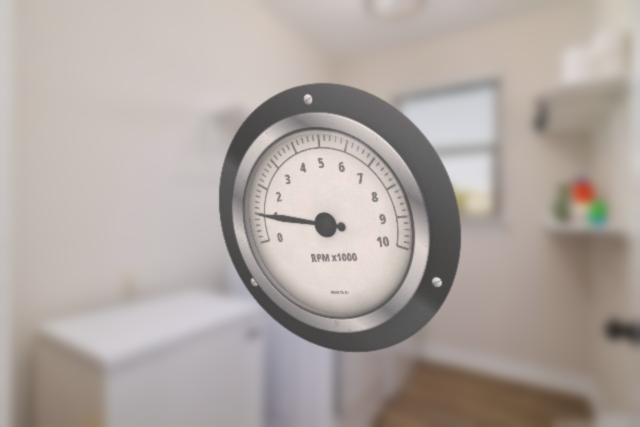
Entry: 1000 rpm
